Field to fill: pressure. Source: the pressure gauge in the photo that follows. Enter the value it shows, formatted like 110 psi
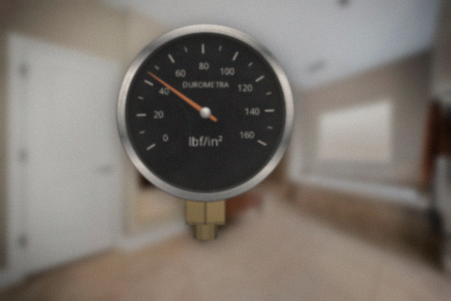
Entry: 45 psi
